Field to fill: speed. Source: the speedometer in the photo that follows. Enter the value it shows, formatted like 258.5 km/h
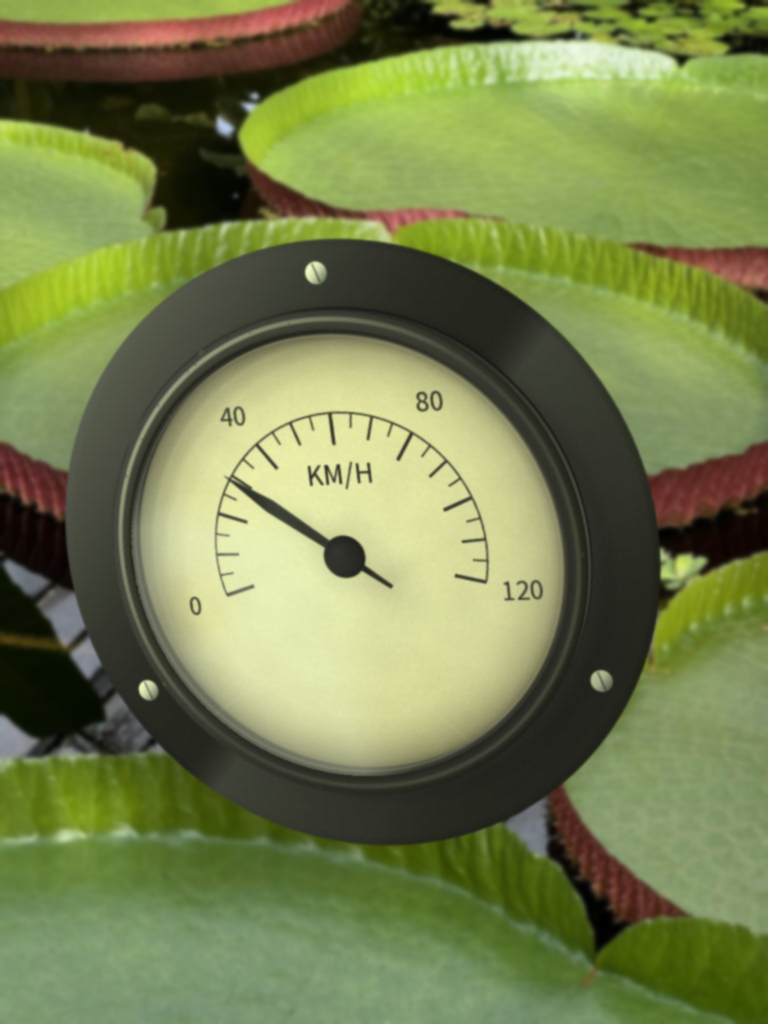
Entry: 30 km/h
